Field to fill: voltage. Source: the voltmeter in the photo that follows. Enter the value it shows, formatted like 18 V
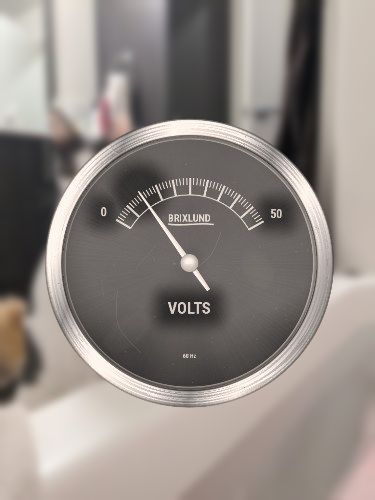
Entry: 10 V
